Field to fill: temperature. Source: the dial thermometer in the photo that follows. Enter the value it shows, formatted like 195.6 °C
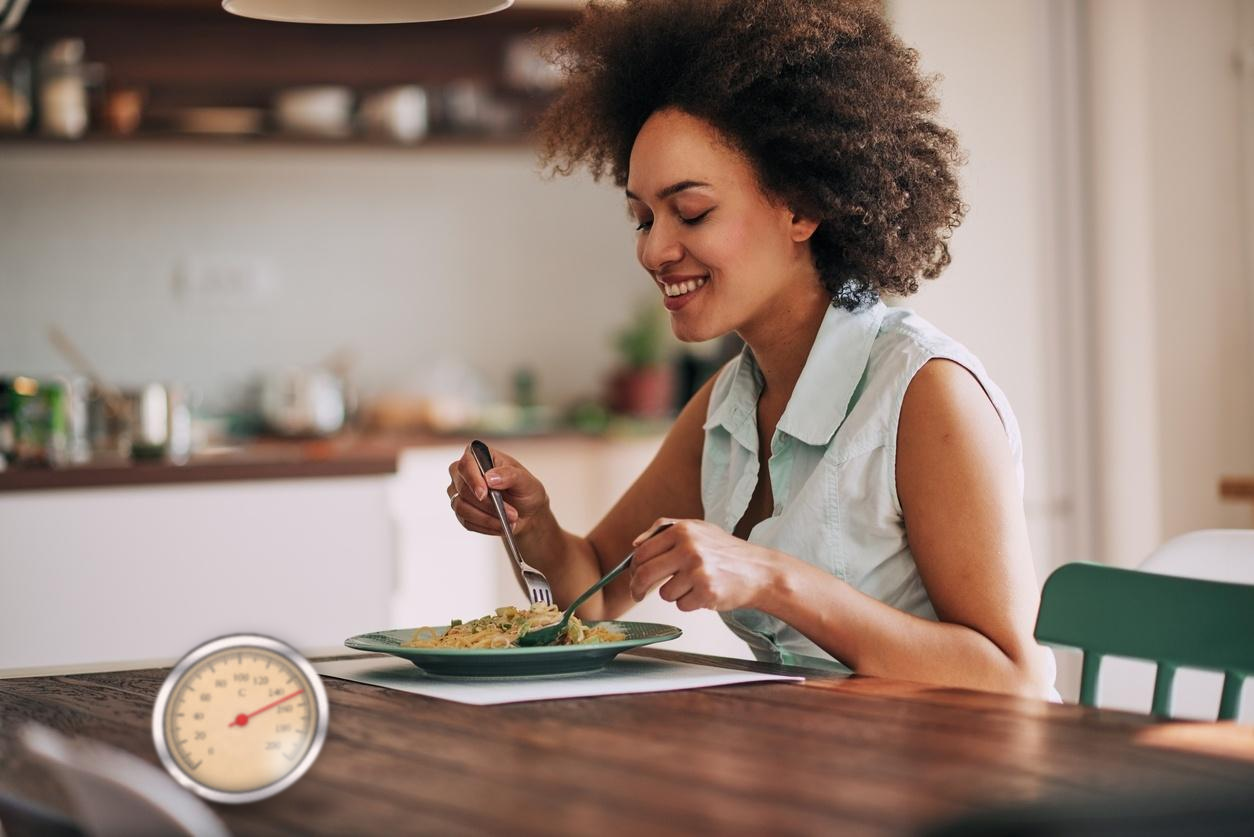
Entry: 150 °C
